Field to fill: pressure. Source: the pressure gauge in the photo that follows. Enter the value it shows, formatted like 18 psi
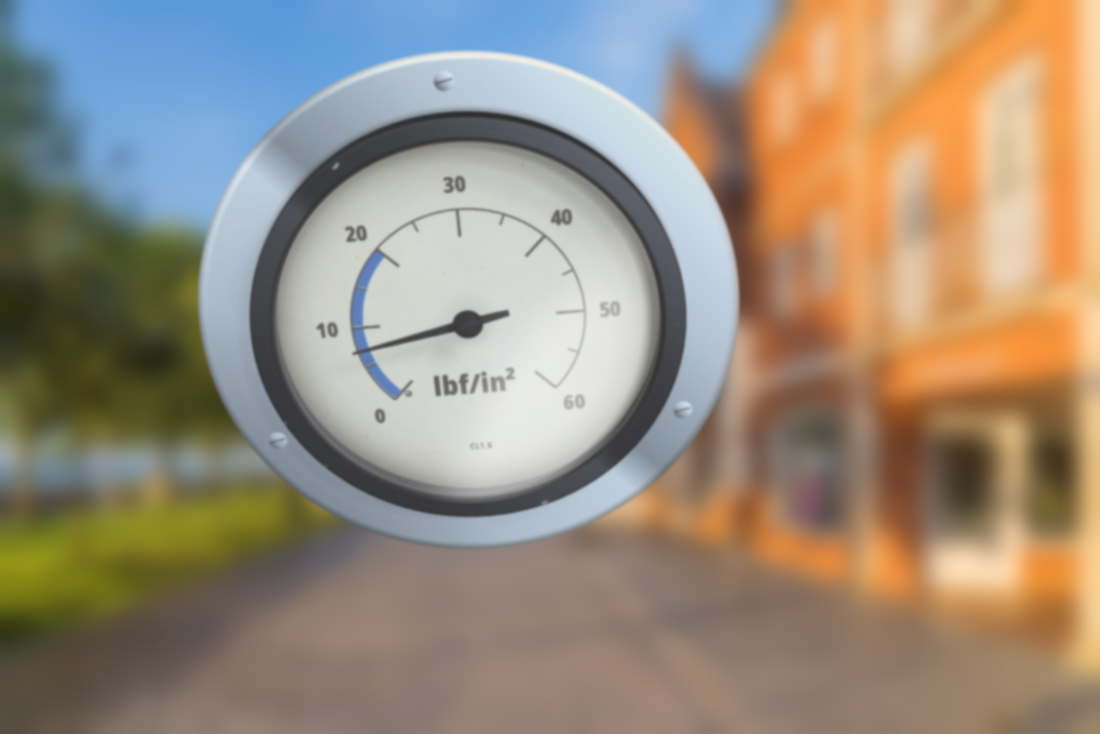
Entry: 7.5 psi
